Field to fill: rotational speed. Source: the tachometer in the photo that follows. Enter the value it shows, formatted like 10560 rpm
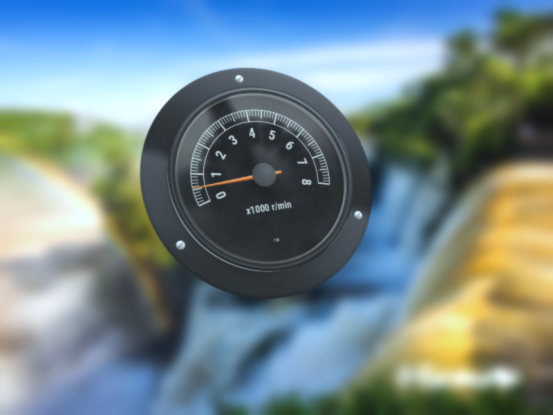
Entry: 500 rpm
